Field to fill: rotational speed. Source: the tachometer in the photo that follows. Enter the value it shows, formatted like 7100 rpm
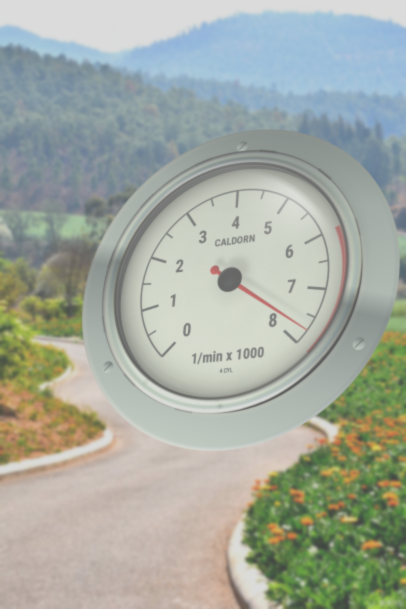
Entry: 7750 rpm
